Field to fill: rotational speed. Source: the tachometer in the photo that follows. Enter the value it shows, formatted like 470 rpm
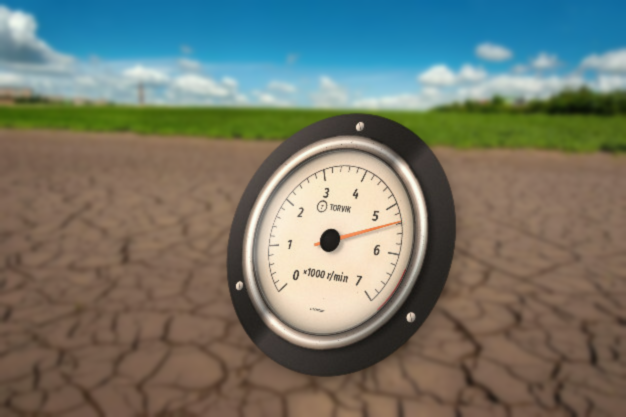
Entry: 5400 rpm
